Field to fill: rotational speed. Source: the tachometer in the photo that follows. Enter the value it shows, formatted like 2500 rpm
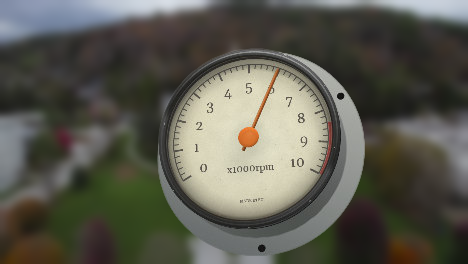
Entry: 6000 rpm
